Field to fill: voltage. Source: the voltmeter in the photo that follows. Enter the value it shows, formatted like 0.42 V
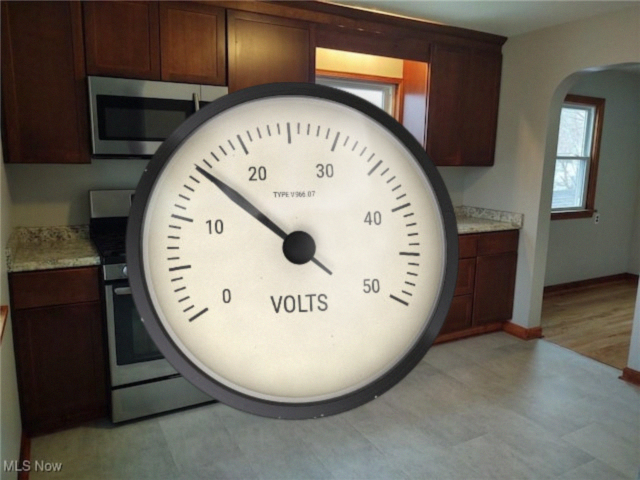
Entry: 15 V
